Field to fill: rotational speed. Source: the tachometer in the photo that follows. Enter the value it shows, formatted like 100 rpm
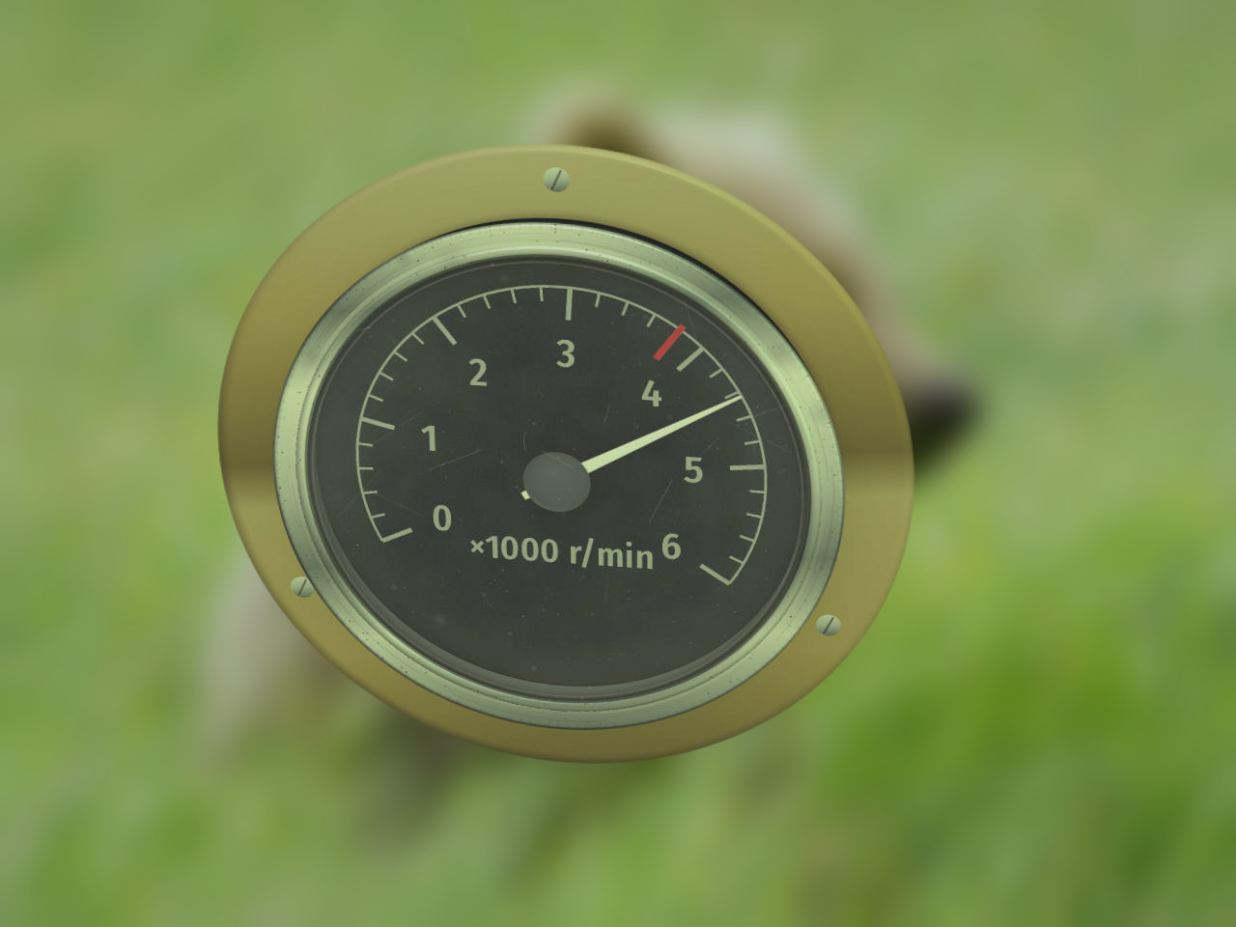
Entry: 4400 rpm
